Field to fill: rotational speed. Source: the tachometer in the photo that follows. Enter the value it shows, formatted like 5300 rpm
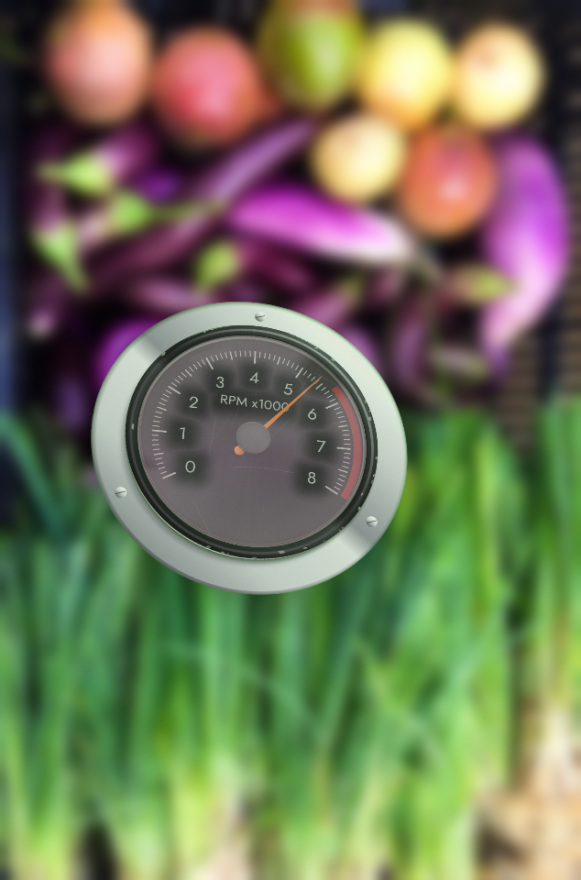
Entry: 5400 rpm
